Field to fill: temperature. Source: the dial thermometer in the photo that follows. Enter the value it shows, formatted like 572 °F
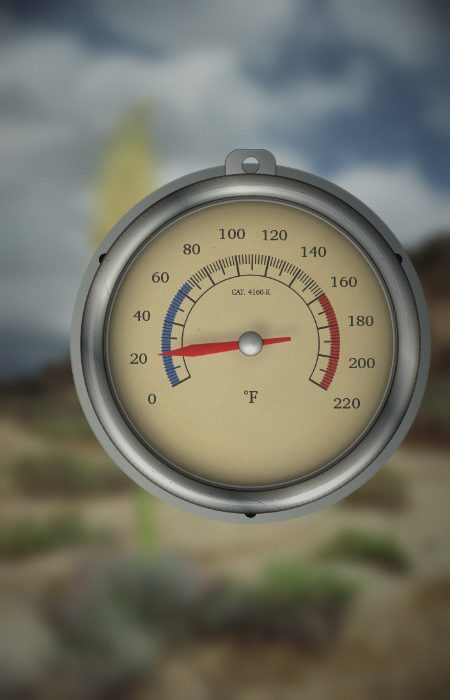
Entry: 20 °F
